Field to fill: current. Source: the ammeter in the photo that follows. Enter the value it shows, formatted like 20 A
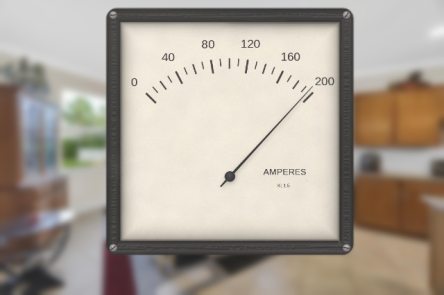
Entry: 195 A
